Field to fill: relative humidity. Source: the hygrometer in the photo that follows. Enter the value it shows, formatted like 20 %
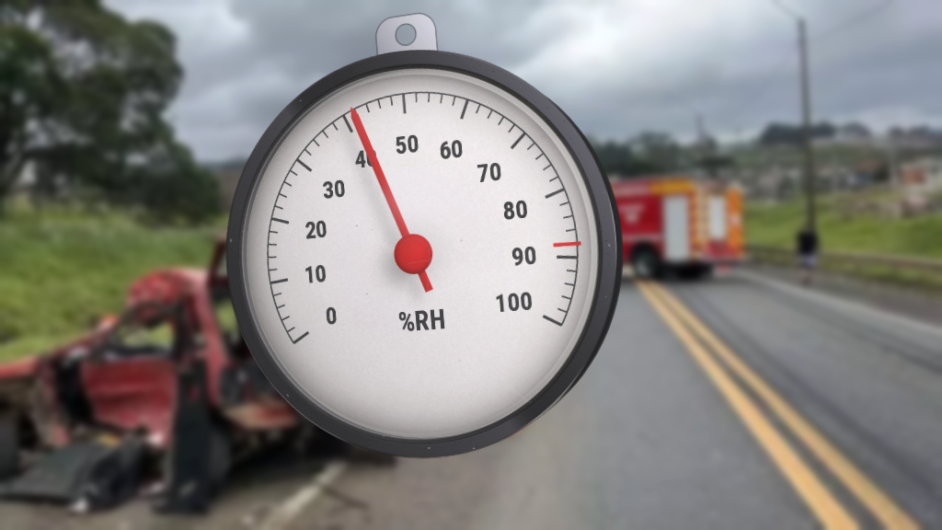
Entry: 42 %
